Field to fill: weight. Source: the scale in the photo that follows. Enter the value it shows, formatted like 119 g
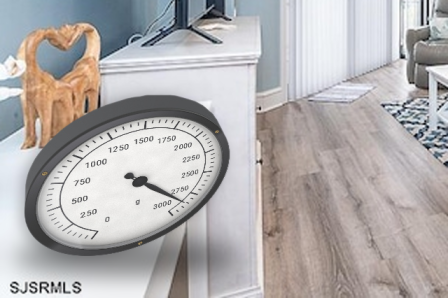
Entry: 2850 g
